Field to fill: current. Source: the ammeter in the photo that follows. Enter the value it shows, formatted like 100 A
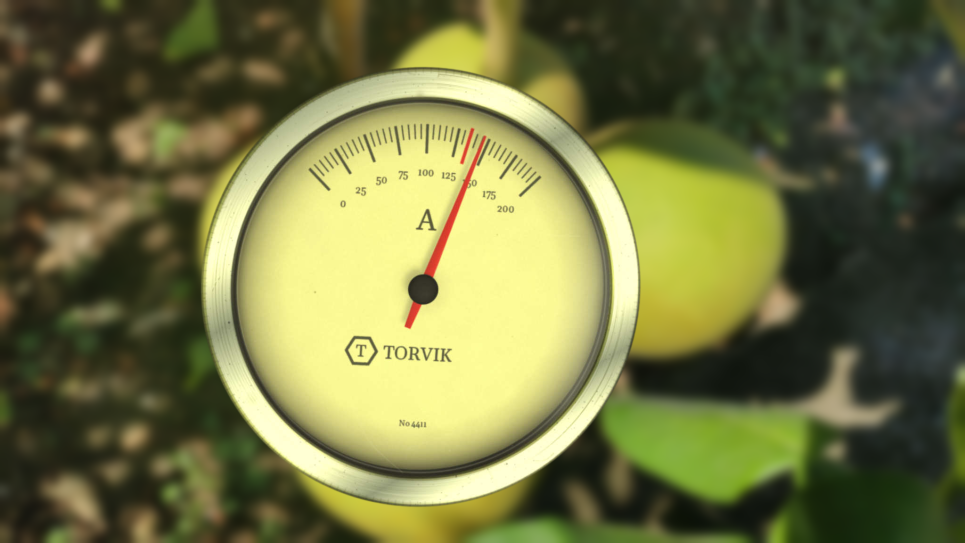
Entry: 145 A
